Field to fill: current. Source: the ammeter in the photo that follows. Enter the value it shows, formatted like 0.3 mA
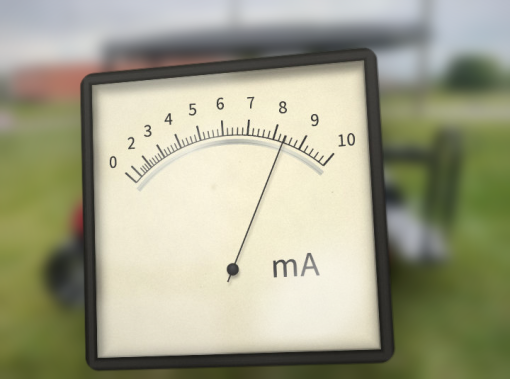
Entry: 8.4 mA
